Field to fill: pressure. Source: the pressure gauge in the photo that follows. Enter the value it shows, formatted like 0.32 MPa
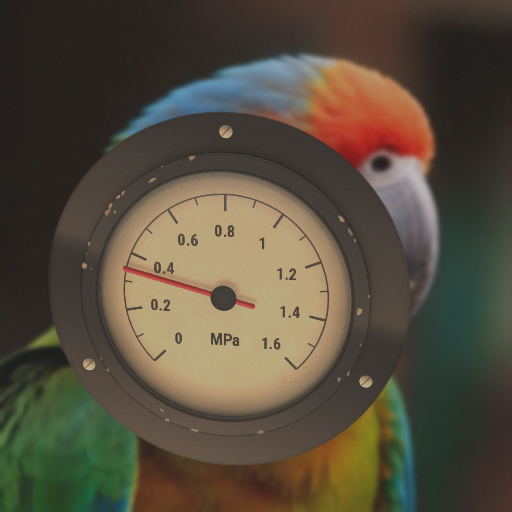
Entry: 0.35 MPa
